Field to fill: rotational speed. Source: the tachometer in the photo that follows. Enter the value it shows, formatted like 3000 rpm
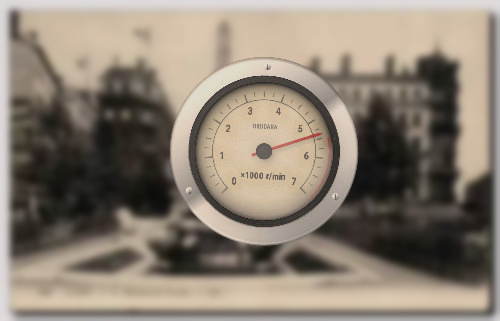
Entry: 5375 rpm
